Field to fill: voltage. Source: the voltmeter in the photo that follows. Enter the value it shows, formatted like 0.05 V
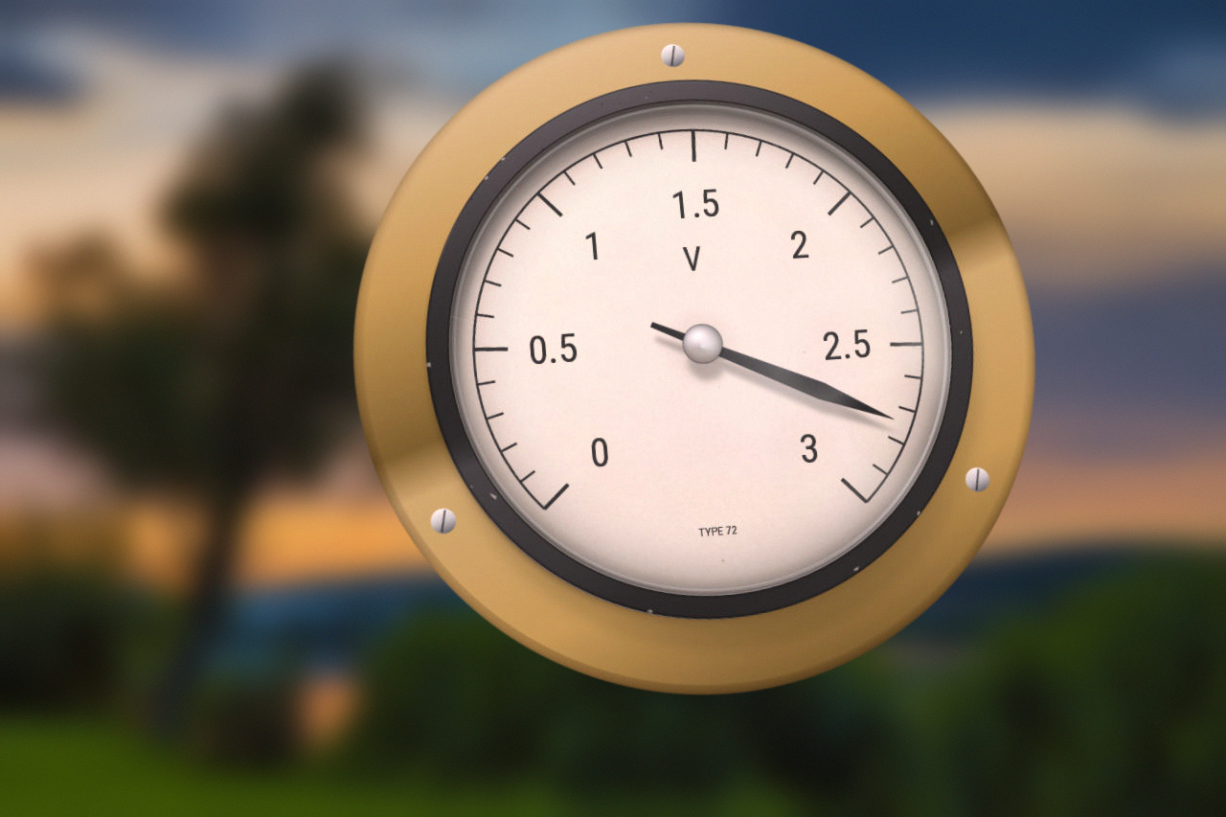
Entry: 2.75 V
